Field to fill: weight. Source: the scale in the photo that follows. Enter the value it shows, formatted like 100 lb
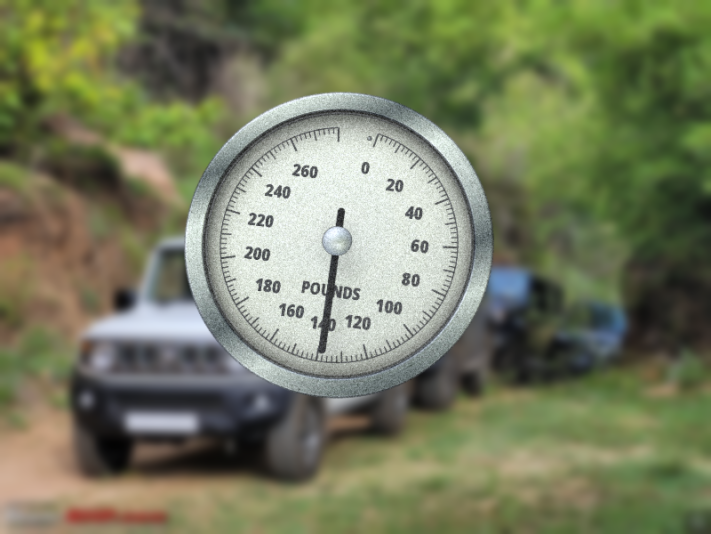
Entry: 138 lb
